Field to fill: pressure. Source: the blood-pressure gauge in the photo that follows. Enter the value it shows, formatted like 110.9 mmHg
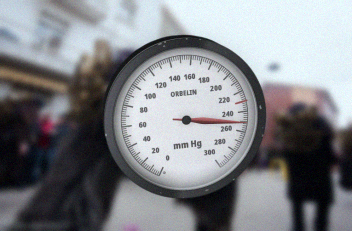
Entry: 250 mmHg
